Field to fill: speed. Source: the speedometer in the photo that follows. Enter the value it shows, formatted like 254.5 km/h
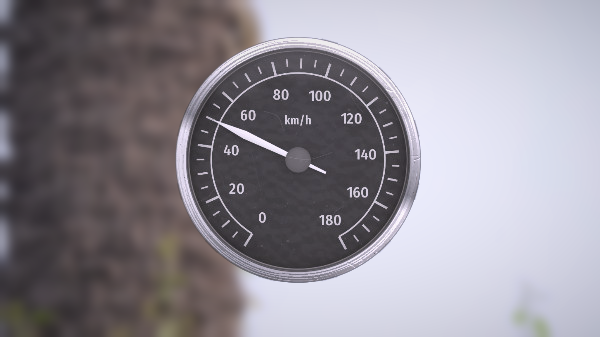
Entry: 50 km/h
